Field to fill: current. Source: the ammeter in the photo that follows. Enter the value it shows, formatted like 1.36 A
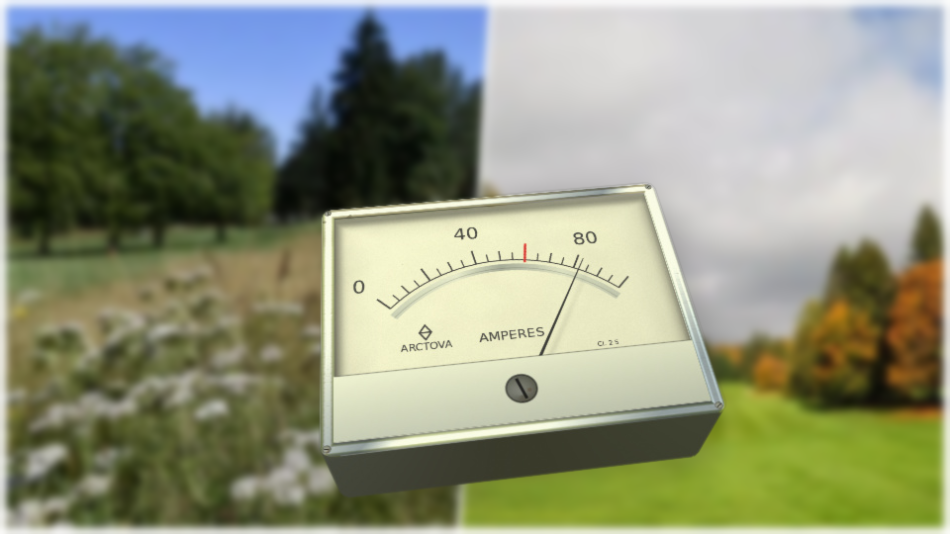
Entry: 82.5 A
